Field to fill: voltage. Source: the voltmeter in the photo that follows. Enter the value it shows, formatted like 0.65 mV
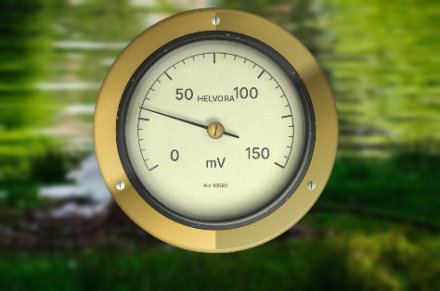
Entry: 30 mV
